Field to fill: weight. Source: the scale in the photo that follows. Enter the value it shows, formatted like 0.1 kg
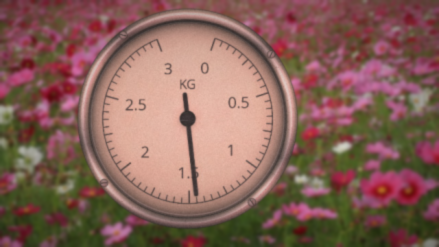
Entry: 1.45 kg
